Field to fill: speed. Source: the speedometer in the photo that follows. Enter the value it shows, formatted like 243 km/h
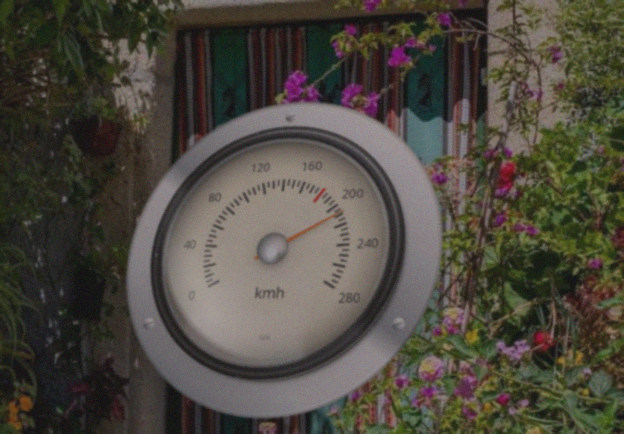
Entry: 210 km/h
